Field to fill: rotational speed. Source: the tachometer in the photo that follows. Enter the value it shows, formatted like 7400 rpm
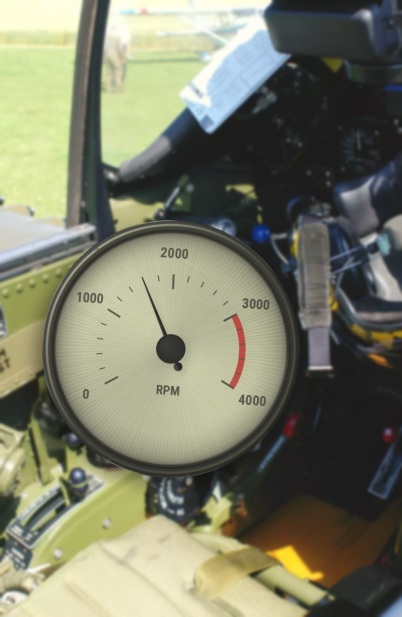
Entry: 1600 rpm
